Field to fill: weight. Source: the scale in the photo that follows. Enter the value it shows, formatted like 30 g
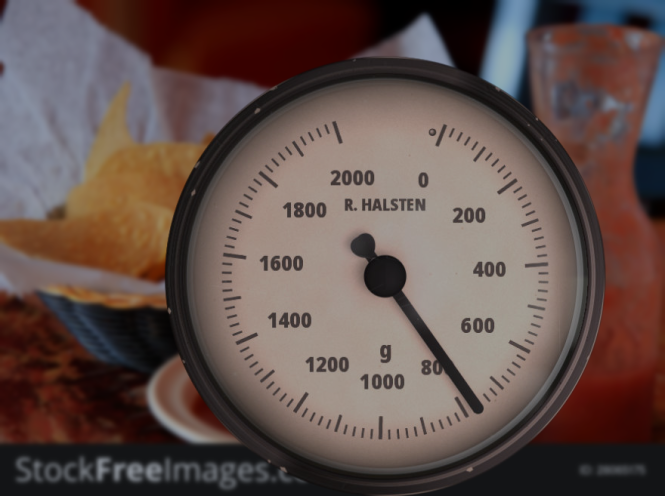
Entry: 770 g
